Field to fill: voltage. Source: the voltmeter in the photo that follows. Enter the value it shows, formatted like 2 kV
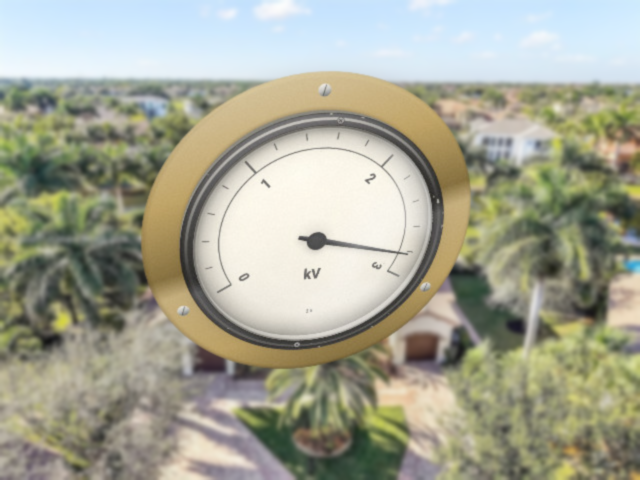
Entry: 2.8 kV
